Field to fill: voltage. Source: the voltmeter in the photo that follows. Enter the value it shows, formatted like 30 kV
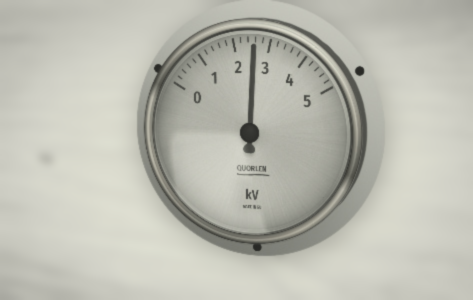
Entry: 2.6 kV
